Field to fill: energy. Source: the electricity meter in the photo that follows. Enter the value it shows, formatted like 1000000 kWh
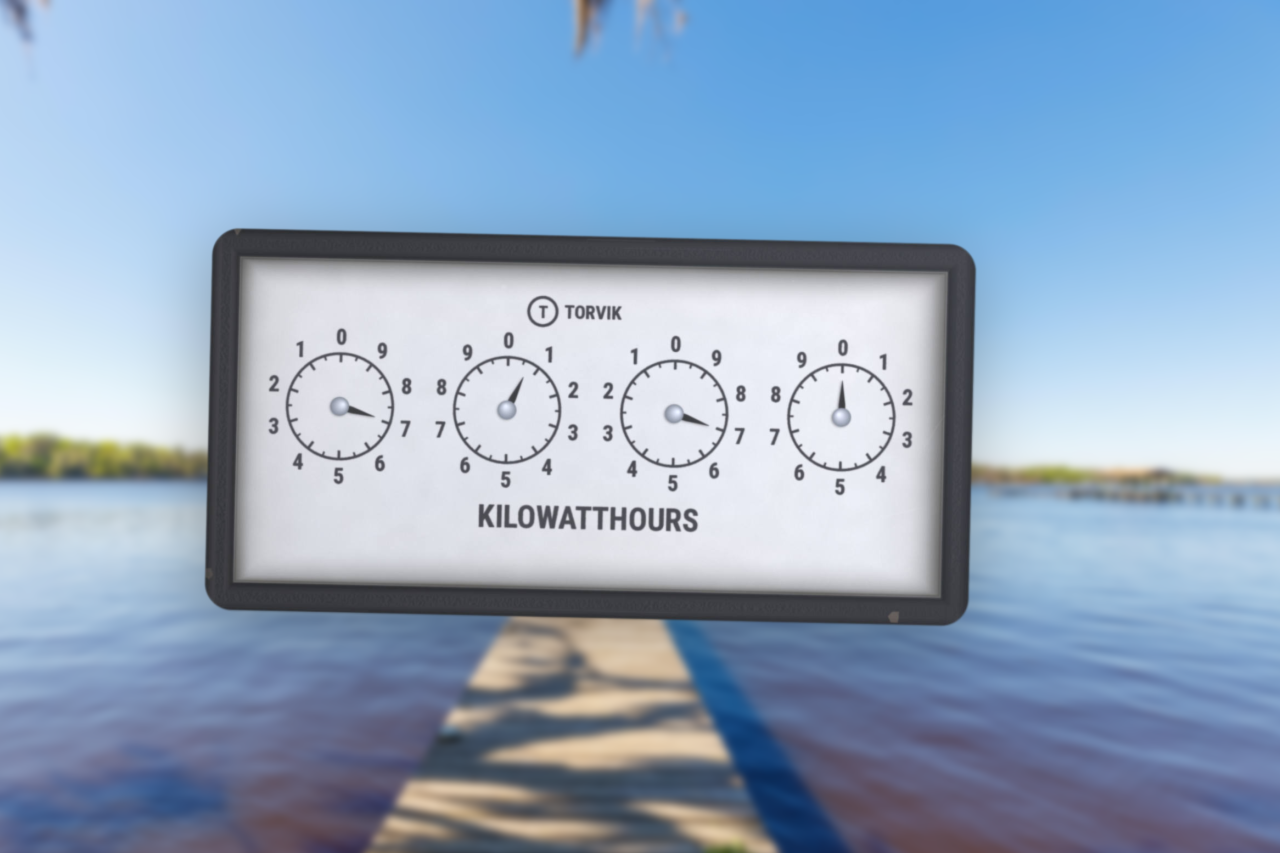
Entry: 7070 kWh
